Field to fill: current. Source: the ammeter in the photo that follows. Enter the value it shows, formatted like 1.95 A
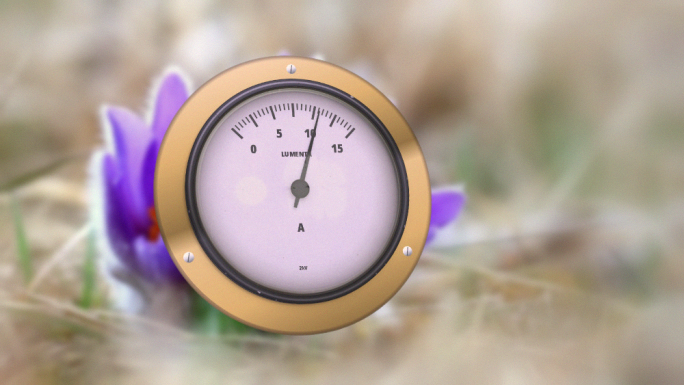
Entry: 10.5 A
